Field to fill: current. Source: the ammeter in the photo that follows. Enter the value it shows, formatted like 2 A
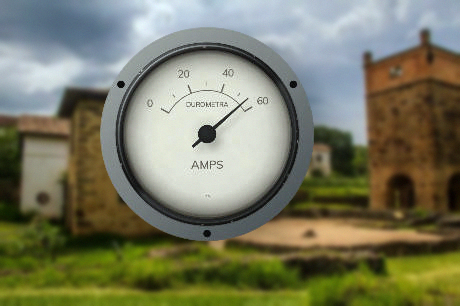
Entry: 55 A
